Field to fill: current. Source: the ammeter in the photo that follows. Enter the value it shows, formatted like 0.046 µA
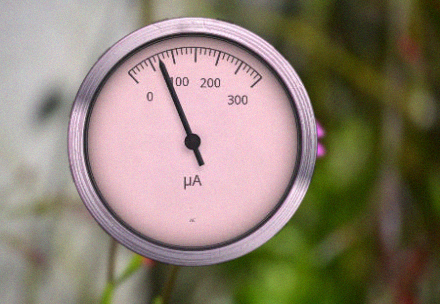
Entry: 70 µA
